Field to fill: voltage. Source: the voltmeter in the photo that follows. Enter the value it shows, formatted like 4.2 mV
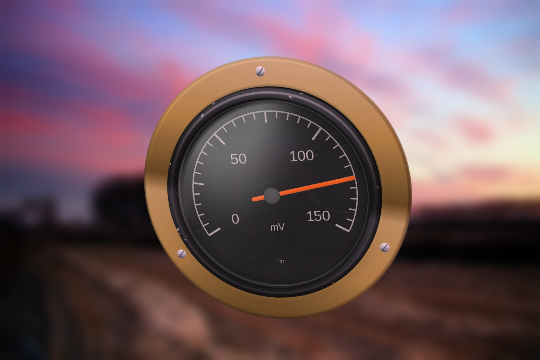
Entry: 125 mV
